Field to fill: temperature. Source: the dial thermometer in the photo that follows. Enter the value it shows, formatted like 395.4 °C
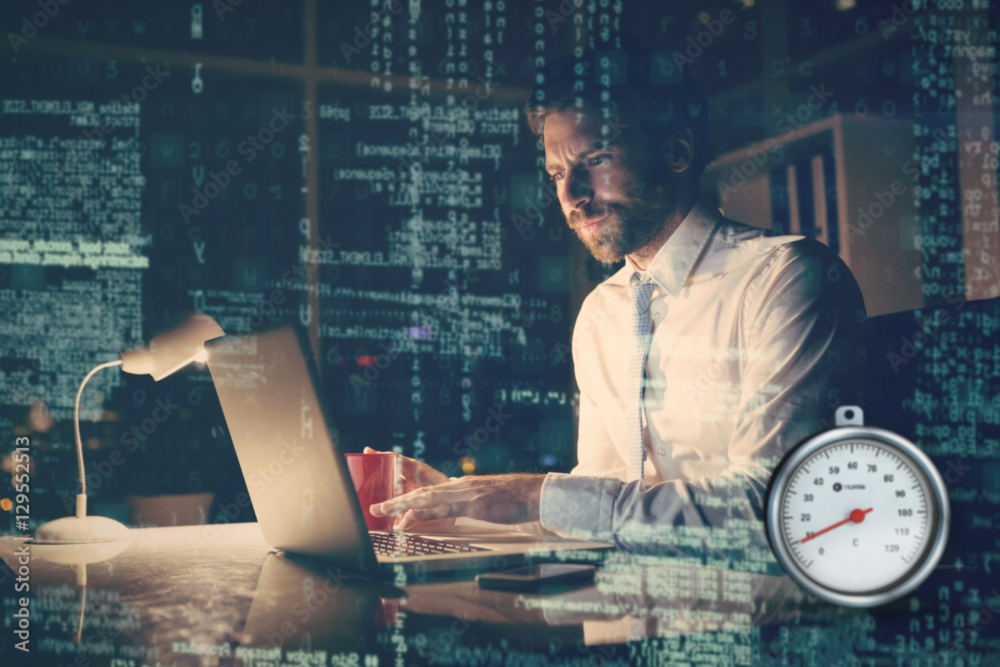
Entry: 10 °C
